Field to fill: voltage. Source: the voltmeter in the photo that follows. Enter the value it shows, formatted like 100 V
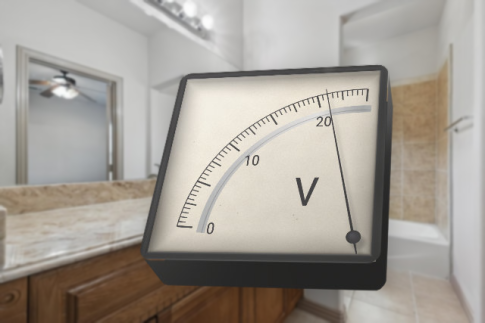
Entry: 21 V
